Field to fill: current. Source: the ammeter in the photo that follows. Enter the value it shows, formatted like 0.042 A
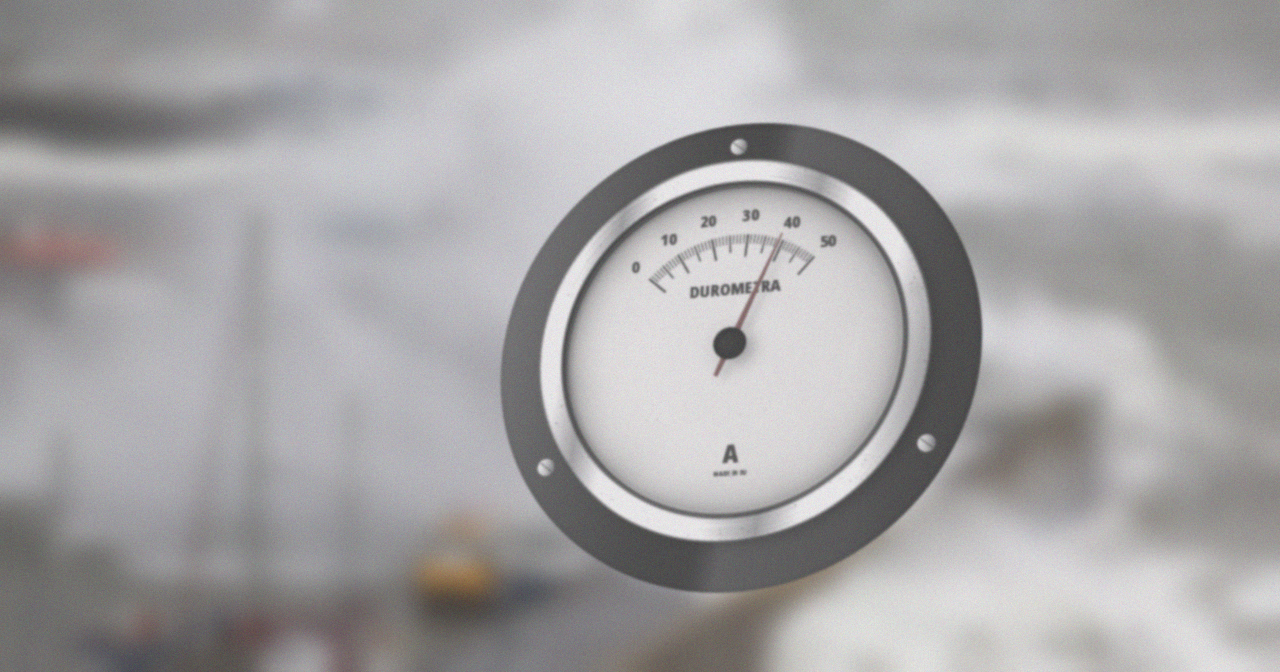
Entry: 40 A
